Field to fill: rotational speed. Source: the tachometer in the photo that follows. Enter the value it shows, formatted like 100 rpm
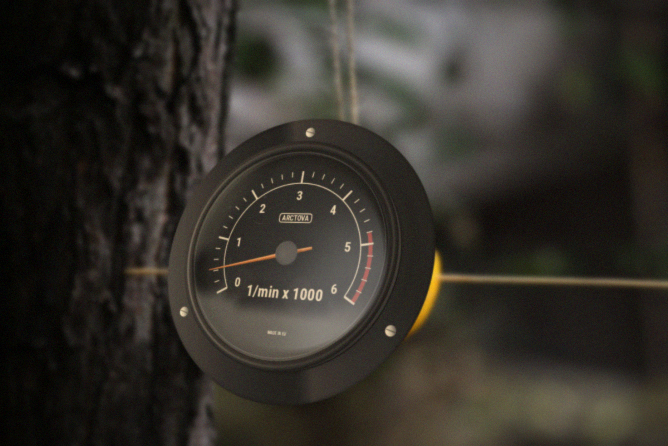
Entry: 400 rpm
